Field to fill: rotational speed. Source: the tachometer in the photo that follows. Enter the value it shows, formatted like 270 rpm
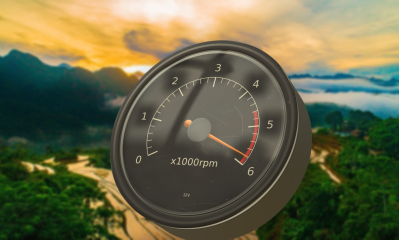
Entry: 5800 rpm
